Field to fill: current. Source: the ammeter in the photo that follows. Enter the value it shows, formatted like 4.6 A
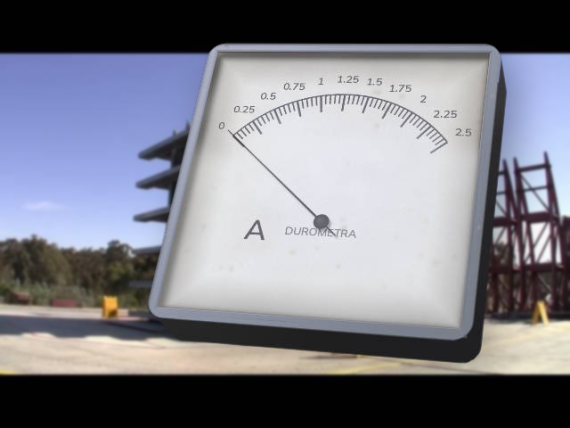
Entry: 0 A
